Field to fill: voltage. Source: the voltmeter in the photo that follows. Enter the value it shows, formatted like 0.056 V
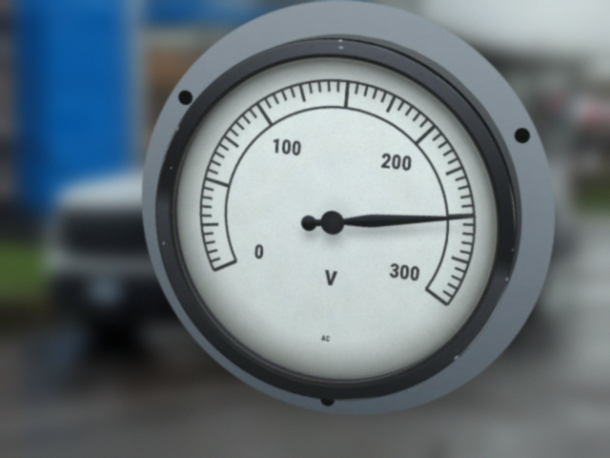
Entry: 250 V
